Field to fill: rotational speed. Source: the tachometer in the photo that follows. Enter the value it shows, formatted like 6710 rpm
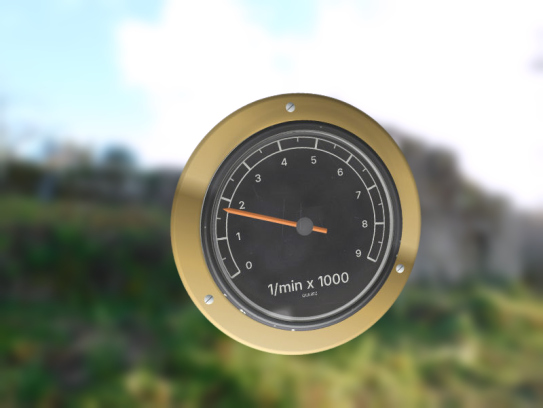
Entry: 1750 rpm
